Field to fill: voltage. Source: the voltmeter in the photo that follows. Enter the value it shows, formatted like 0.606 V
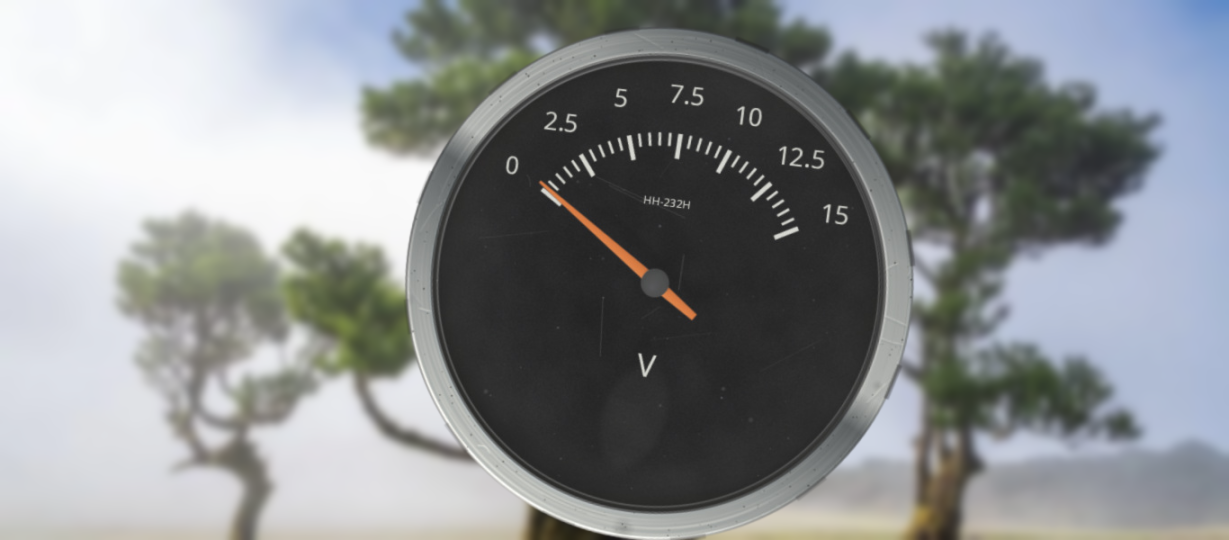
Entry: 0.25 V
